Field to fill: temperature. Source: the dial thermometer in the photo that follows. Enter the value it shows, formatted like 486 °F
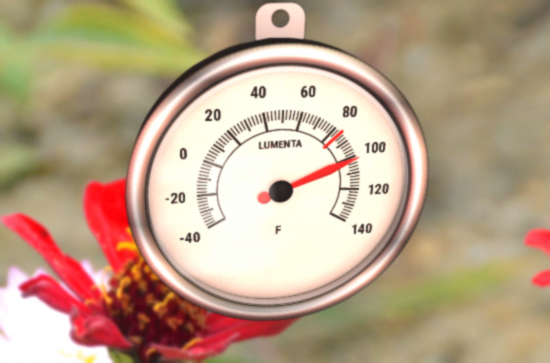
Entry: 100 °F
